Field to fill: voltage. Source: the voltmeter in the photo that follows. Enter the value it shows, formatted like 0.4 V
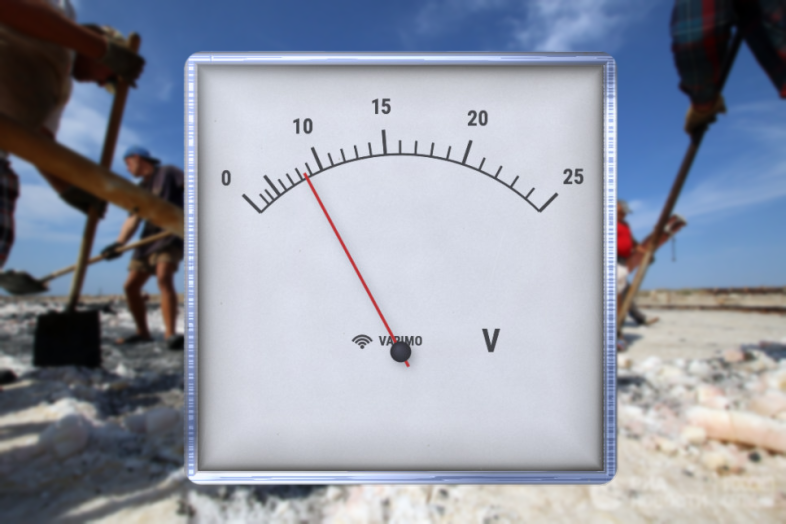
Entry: 8.5 V
